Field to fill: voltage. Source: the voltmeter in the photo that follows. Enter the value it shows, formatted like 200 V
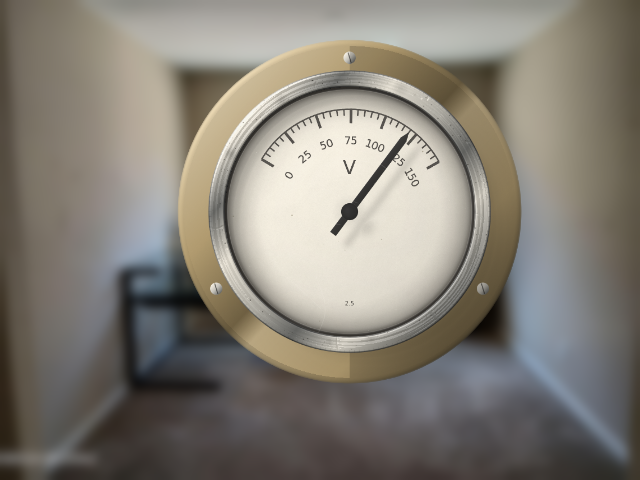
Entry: 120 V
